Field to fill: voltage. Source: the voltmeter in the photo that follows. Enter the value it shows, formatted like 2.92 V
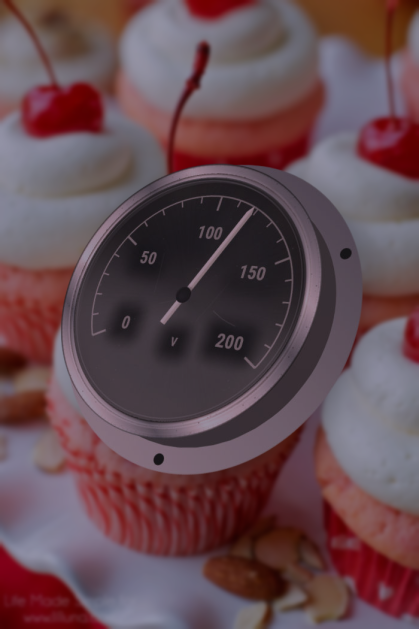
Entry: 120 V
